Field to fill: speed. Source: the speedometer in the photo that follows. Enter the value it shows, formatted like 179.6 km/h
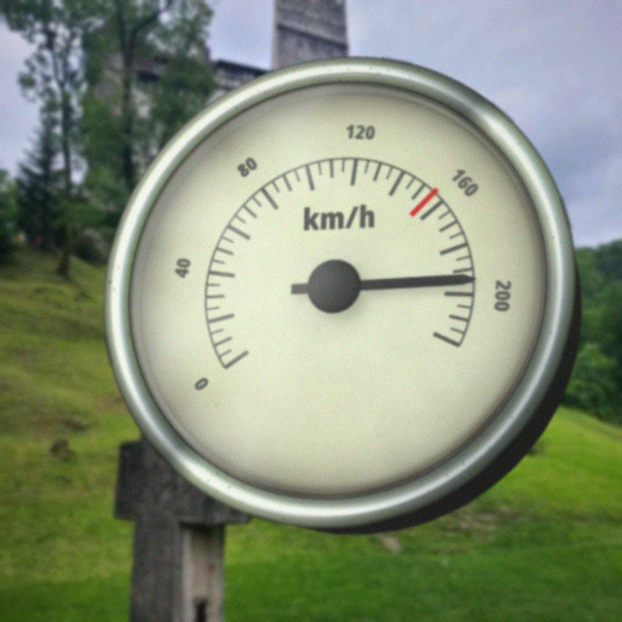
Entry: 195 km/h
